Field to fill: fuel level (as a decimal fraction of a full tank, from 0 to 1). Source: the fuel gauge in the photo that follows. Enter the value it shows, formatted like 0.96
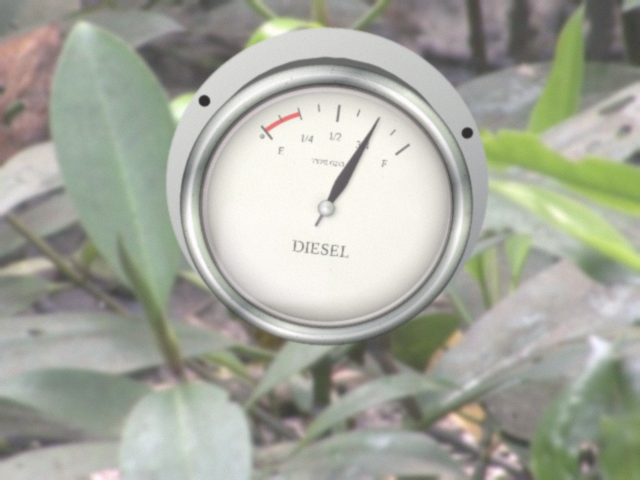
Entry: 0.75
